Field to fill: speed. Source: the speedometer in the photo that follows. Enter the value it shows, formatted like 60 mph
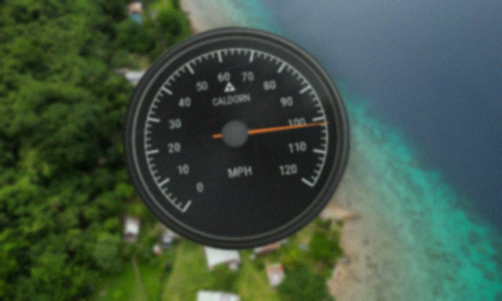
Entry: 102 mph
